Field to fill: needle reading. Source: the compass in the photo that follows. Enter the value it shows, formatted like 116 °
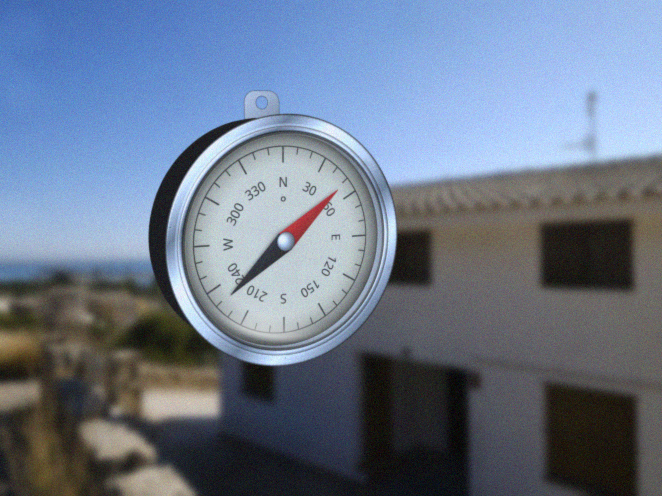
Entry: 50 °
